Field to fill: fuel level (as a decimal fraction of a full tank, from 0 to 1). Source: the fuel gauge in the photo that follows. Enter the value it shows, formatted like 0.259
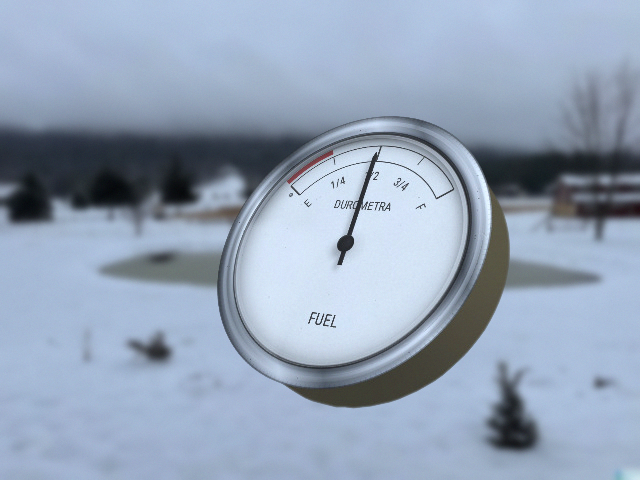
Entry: 0.5
